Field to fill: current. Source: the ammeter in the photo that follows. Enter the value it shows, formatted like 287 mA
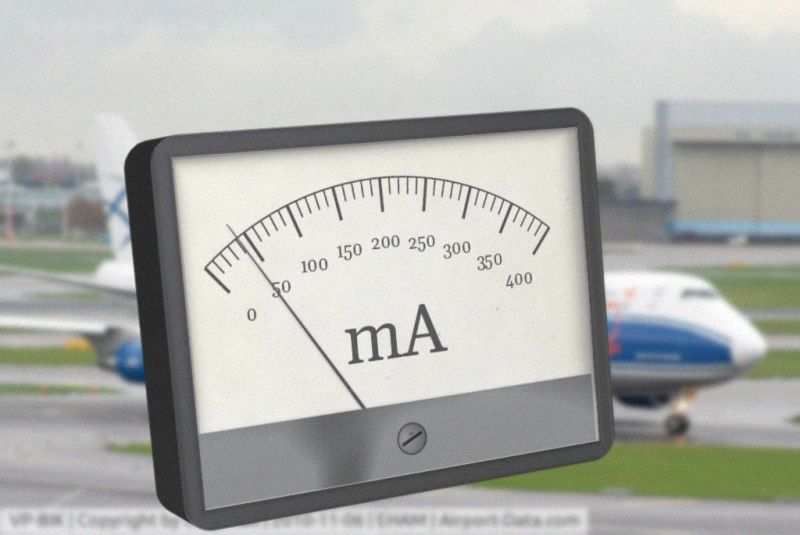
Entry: 40 mA
